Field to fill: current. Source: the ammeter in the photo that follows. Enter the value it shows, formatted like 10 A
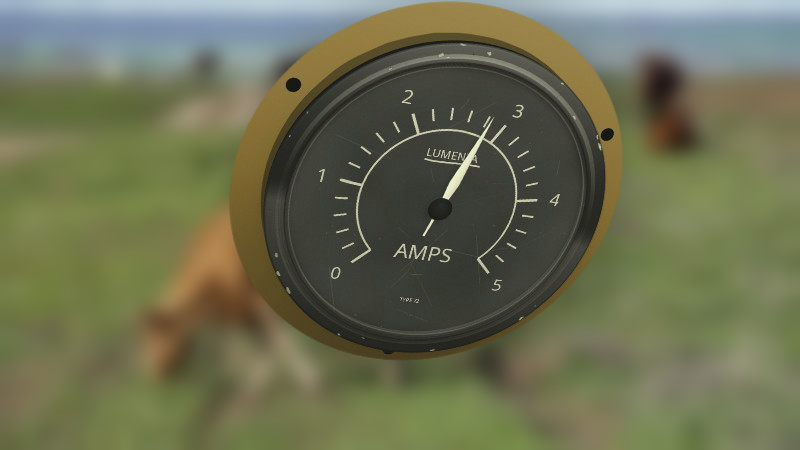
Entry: 2.8 A
